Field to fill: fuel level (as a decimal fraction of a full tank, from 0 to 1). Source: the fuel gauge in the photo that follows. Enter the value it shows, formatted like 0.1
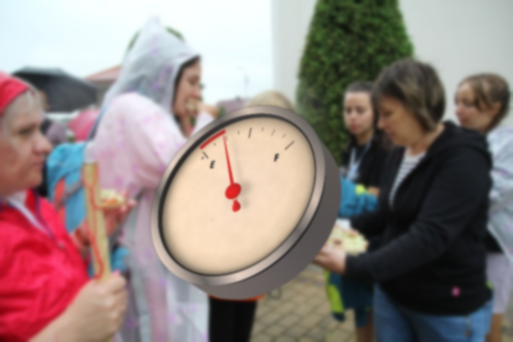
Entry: 0.25
